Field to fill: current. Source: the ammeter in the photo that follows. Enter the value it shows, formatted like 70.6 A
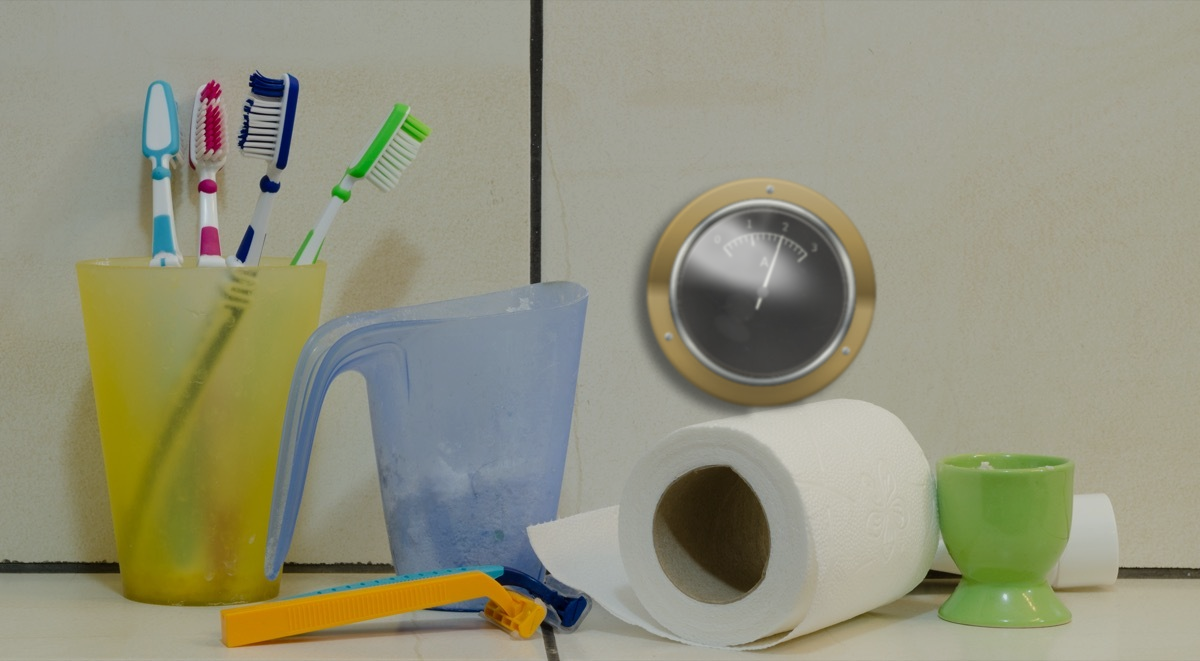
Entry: 2 A
